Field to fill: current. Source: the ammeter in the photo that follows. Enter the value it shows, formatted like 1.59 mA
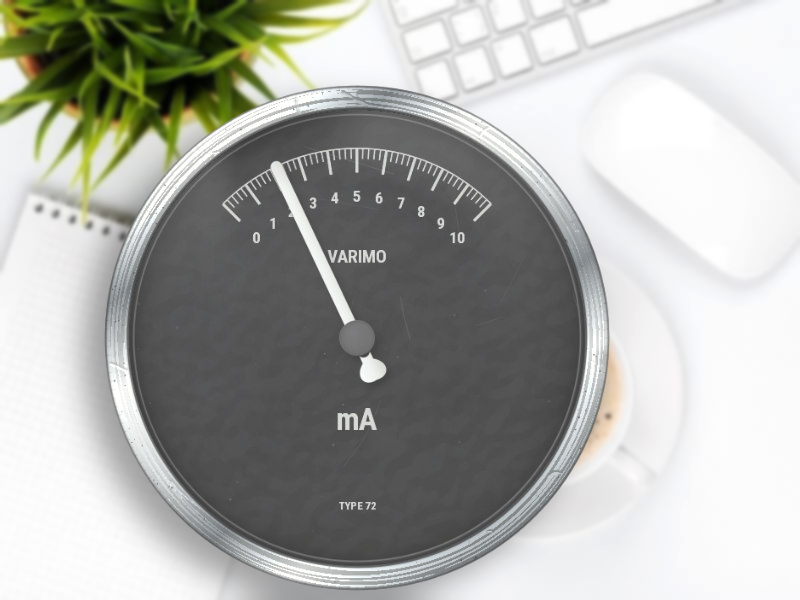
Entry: 2.2 mA
